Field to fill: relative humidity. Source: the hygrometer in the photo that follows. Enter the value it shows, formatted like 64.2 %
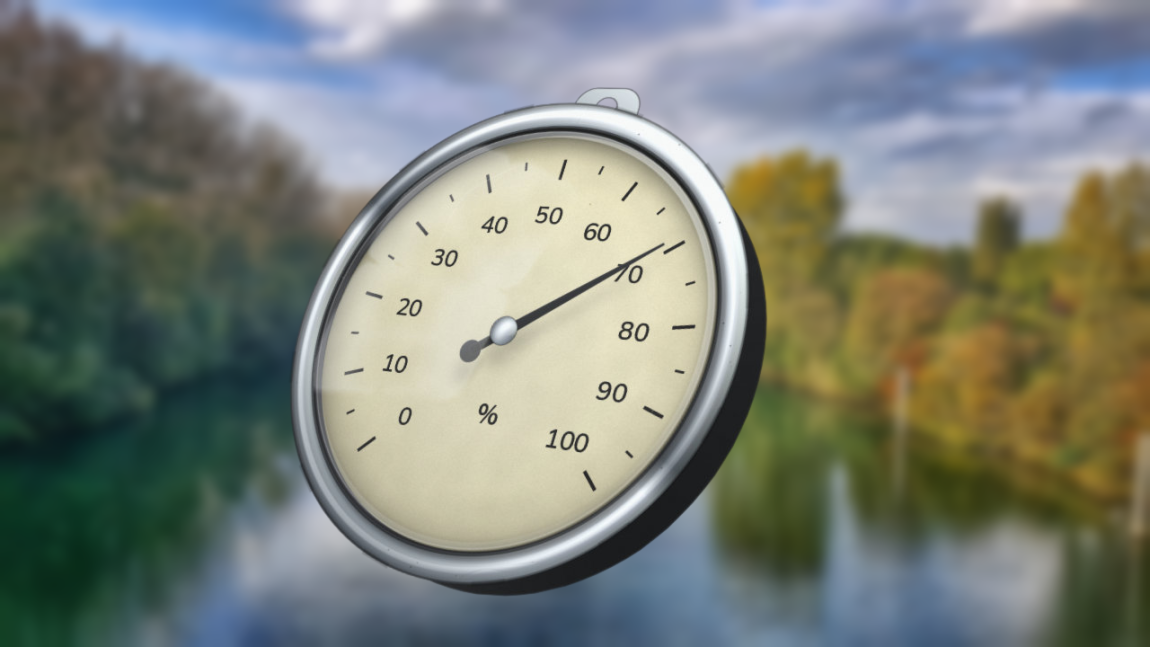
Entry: 70 %
